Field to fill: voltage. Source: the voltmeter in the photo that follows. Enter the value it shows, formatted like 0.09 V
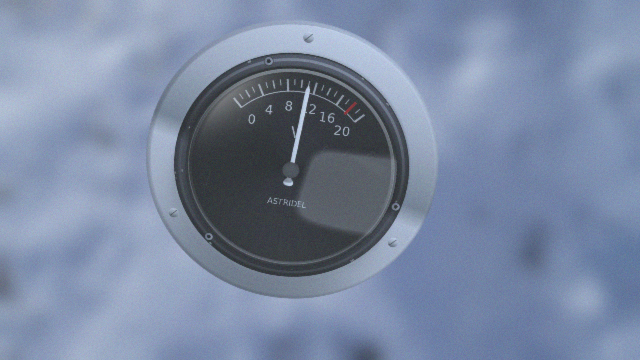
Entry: 11 V
